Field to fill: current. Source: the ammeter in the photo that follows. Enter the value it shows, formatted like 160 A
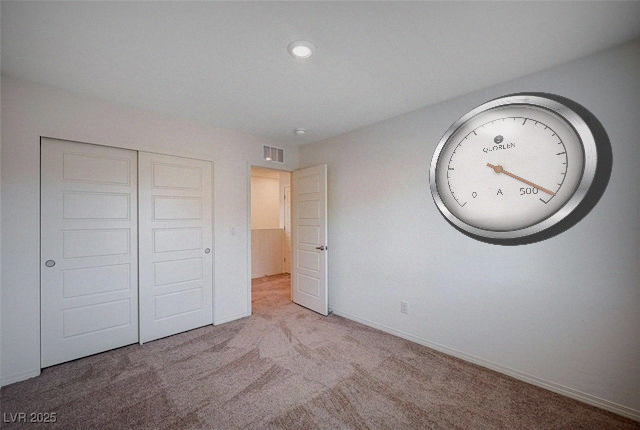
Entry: 480 A
